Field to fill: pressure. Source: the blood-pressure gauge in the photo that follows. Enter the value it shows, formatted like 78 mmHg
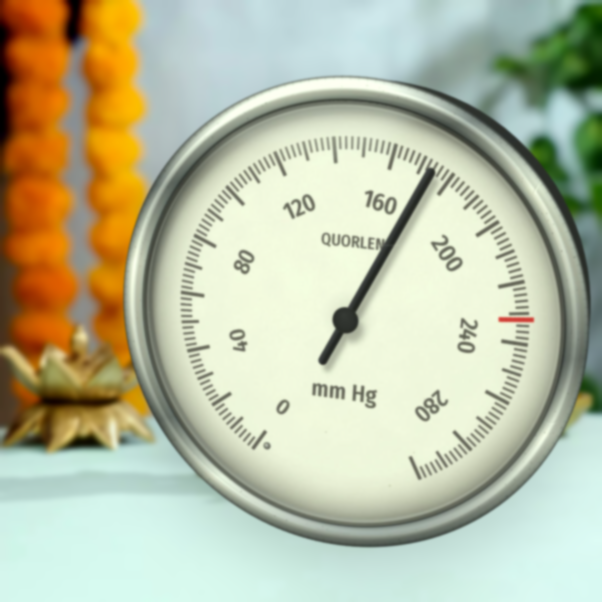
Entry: 174 mmHg
